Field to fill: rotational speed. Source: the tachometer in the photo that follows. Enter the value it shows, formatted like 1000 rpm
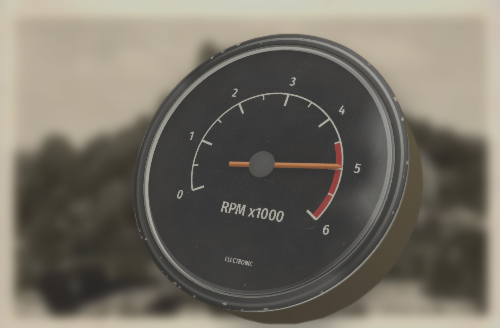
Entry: 5000 rpm
